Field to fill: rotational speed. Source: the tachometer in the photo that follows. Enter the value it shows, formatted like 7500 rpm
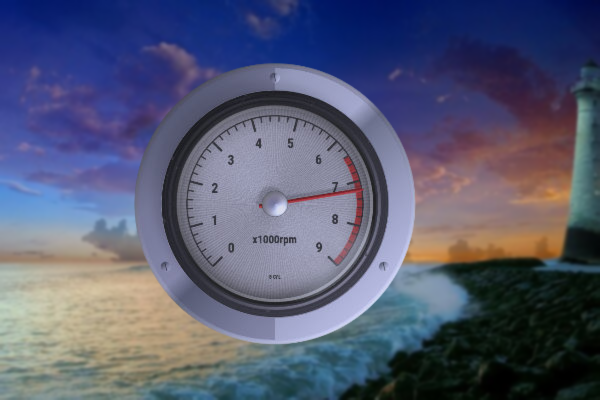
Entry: 7200 rpm
